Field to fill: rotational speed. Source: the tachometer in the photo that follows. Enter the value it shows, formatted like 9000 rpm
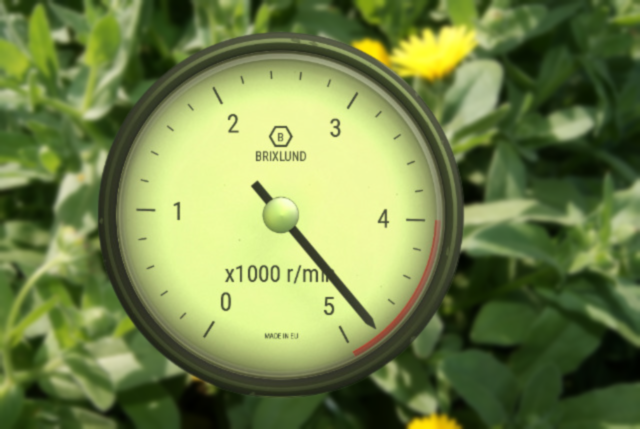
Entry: 4800 rpm
